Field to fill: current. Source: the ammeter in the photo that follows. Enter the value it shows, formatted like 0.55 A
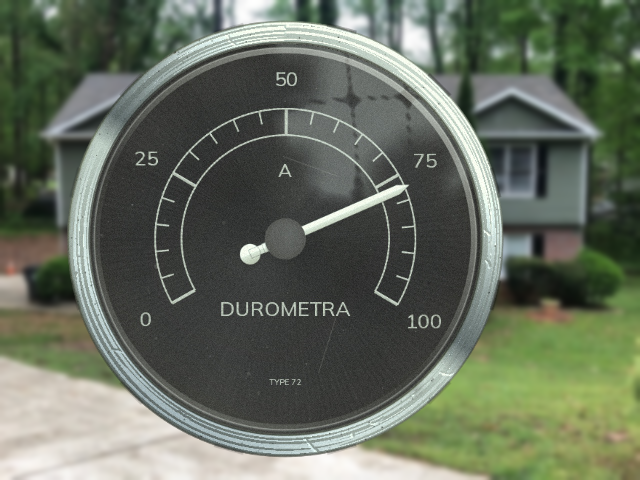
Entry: 77.5 A
